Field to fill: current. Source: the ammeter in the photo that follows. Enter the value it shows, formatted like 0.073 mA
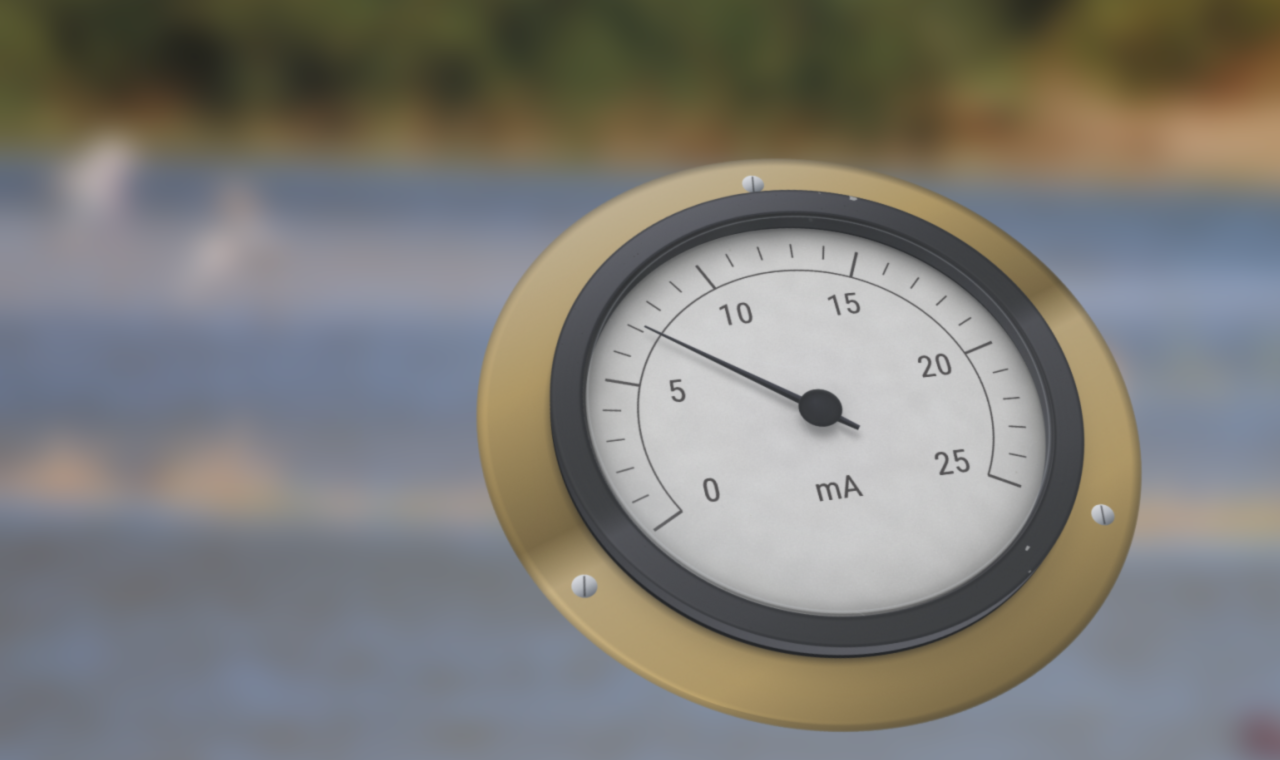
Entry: 7 mA
